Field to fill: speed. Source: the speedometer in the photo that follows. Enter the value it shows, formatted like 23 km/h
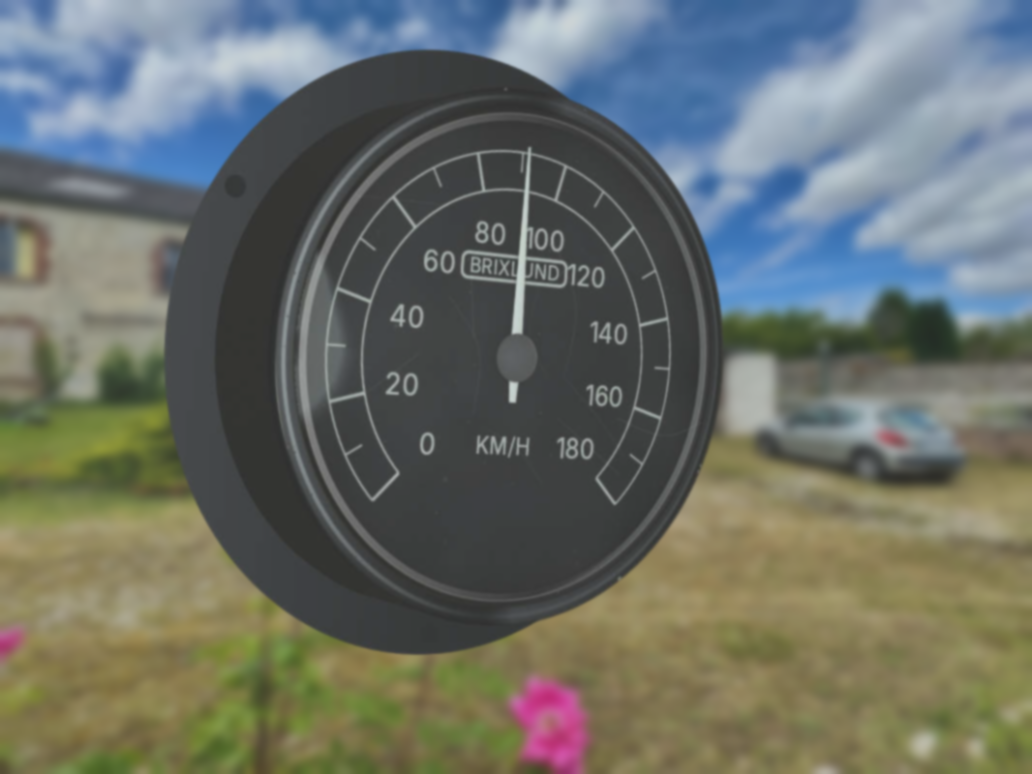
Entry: 90 km/h
